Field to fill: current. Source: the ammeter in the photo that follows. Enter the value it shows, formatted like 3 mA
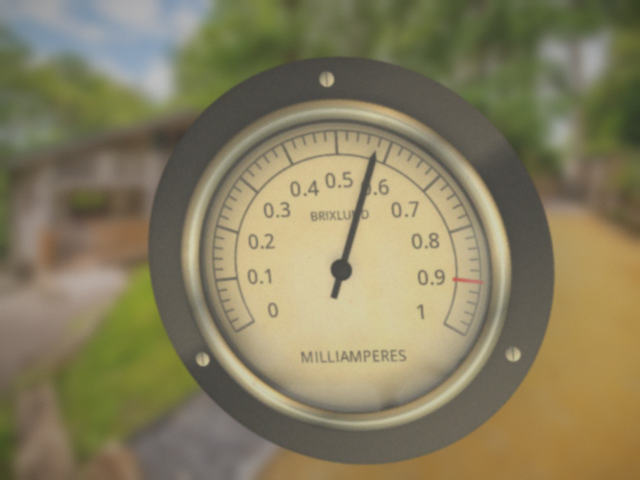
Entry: 0.58 mA
